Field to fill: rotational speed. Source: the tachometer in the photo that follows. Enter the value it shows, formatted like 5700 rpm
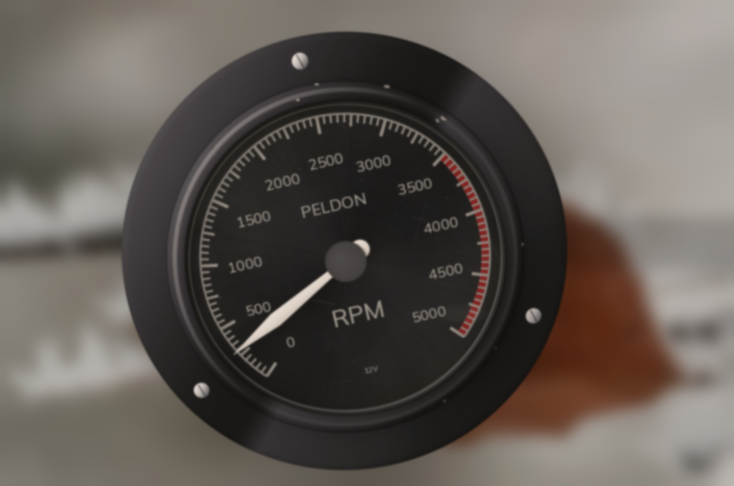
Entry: 300 rpm
